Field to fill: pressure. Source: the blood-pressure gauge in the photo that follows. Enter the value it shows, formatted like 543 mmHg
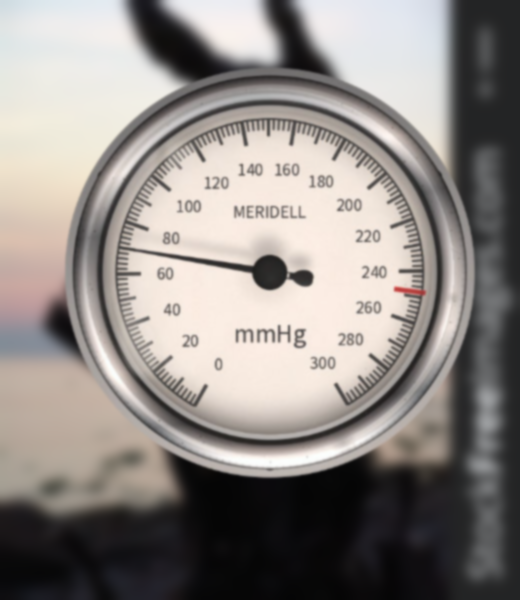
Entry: 70 mmHg
